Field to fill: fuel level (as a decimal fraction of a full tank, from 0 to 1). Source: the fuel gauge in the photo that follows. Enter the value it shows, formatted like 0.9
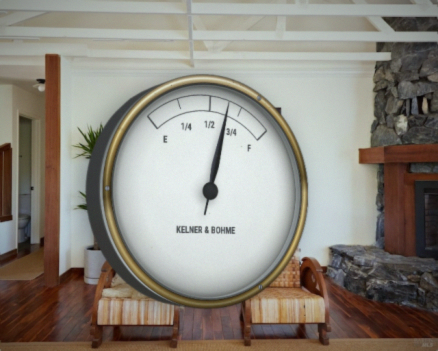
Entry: 0.625
